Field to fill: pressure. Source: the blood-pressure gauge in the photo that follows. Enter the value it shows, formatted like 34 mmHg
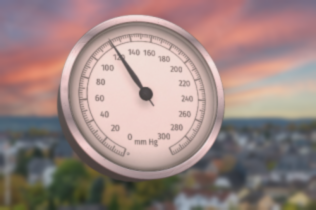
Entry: 120 mmHg
